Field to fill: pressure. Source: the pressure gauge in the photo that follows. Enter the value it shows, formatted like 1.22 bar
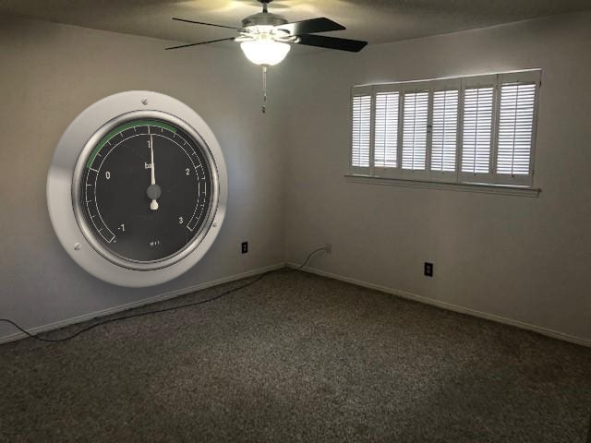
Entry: 1 bar
